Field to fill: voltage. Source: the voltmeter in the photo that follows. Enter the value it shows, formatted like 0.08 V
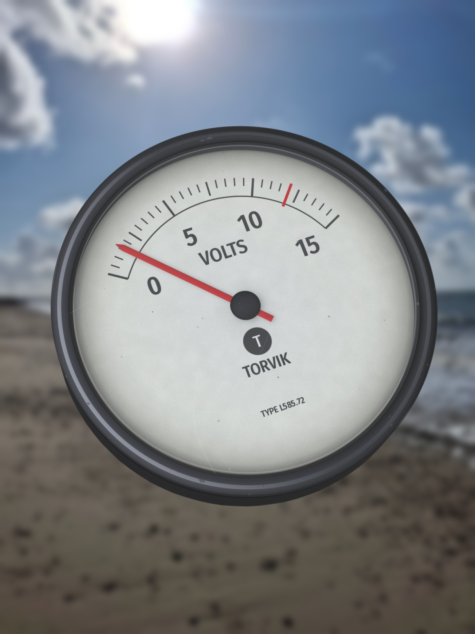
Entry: 1.5 V
